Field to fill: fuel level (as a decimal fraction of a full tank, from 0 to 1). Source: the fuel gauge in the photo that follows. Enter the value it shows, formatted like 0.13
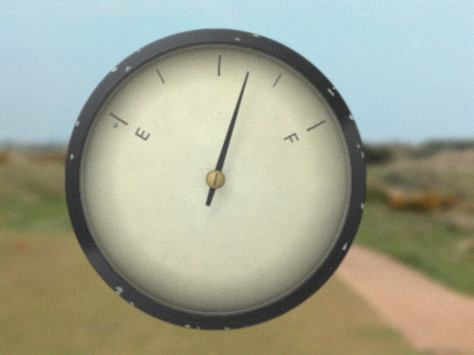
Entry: 0.625
